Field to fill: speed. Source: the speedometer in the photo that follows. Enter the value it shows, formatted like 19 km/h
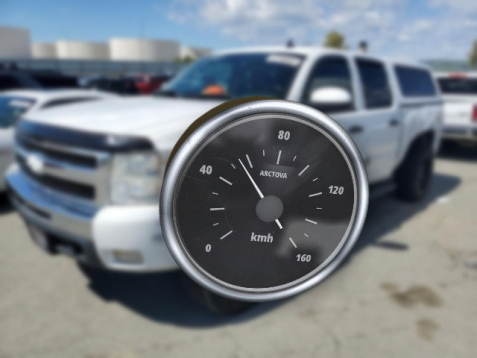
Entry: 55 km/h
